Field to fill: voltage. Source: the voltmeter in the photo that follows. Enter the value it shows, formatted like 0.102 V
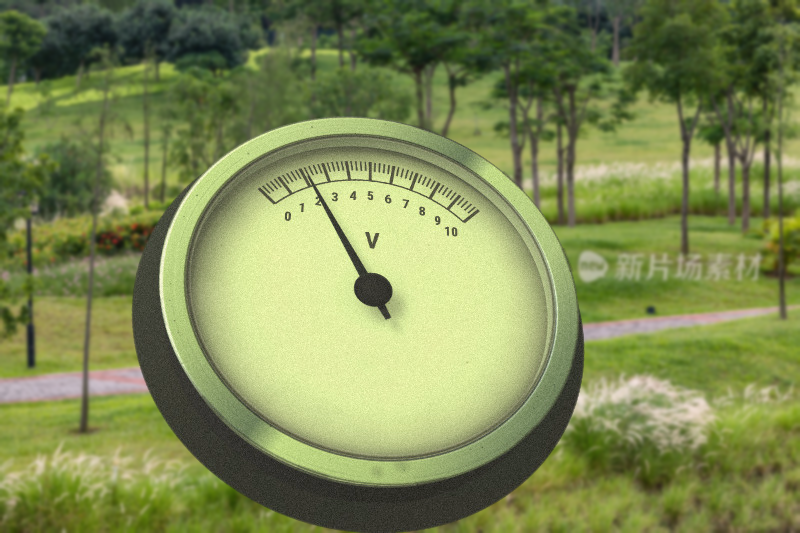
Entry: 2 V
